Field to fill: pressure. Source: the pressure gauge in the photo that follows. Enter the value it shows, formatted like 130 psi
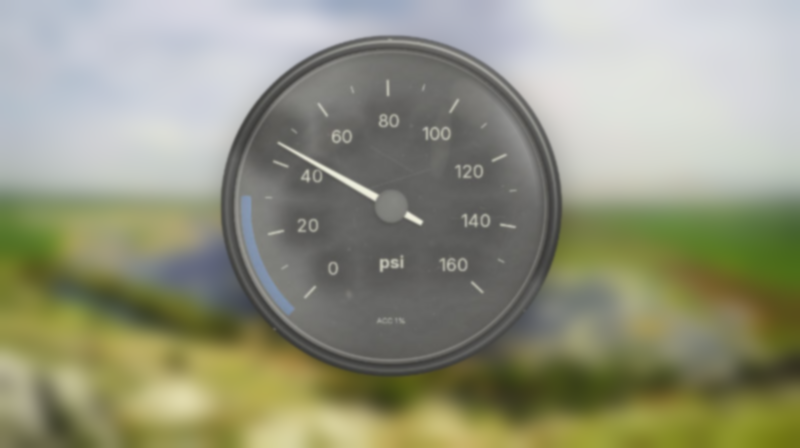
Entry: 45 psi
